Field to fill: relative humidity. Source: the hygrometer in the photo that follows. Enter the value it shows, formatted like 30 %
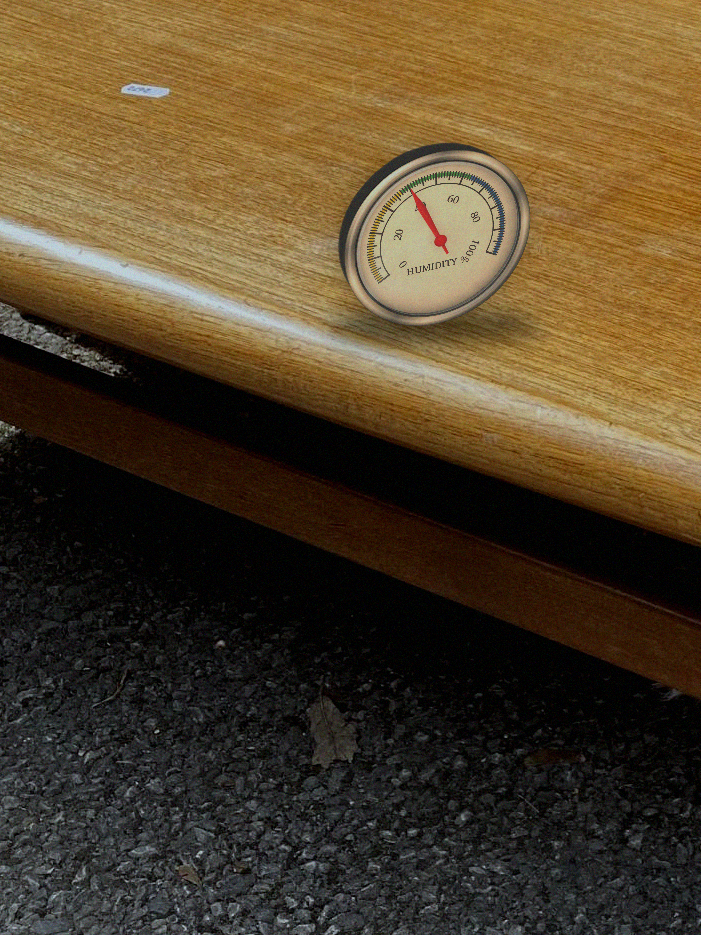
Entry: 40 %
